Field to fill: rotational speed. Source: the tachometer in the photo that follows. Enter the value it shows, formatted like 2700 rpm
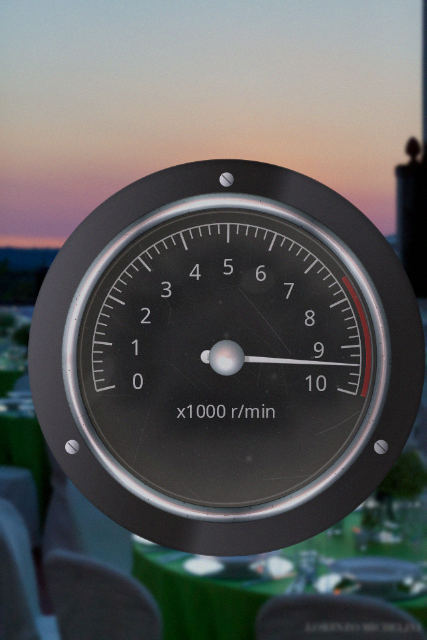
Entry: 9400 rpm
